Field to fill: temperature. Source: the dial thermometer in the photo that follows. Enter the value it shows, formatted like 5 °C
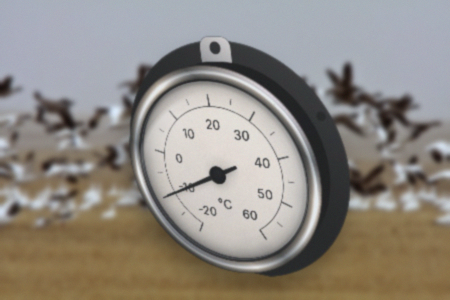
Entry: -10 °C
